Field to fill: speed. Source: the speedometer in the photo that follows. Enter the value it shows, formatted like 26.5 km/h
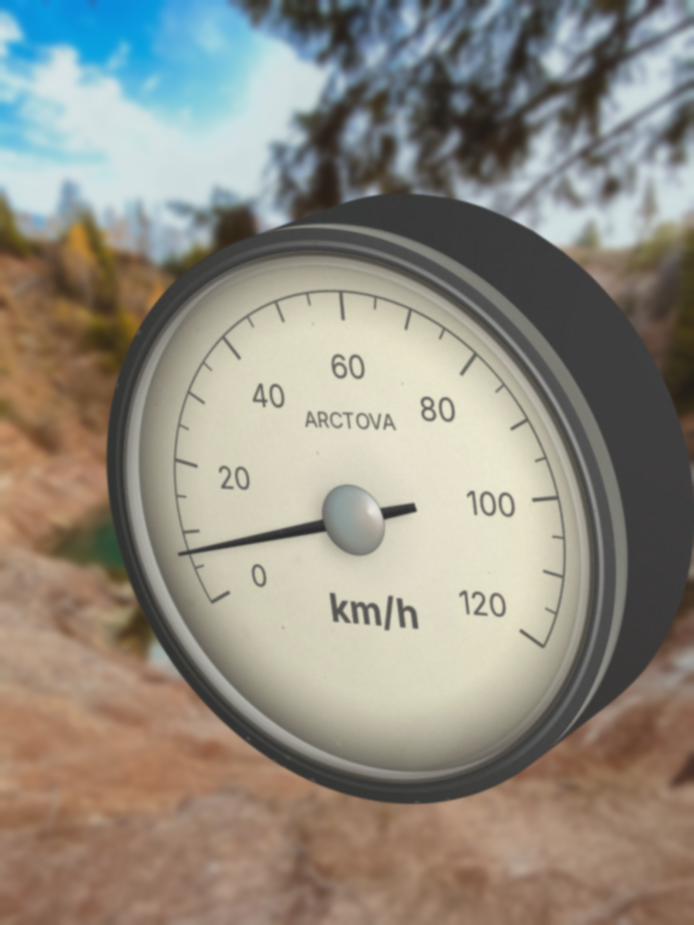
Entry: 7.5 km/h
